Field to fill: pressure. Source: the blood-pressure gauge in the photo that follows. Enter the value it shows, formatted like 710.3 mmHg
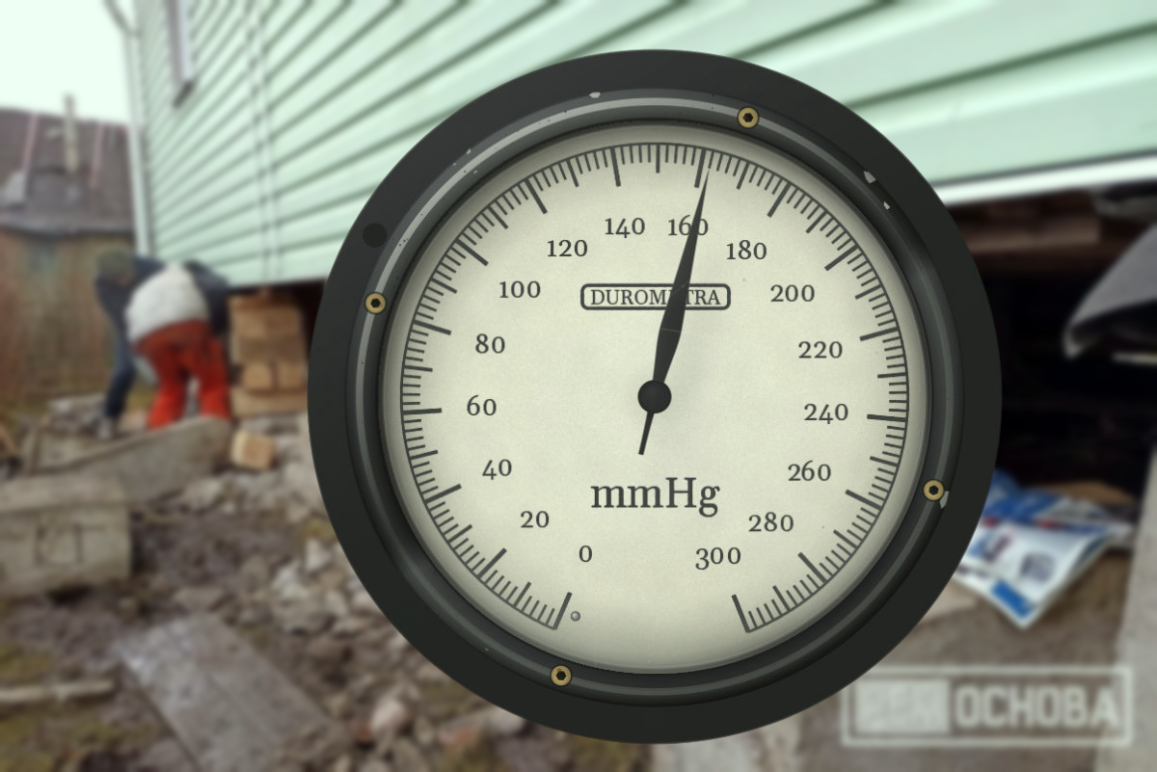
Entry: 162 mmHg
